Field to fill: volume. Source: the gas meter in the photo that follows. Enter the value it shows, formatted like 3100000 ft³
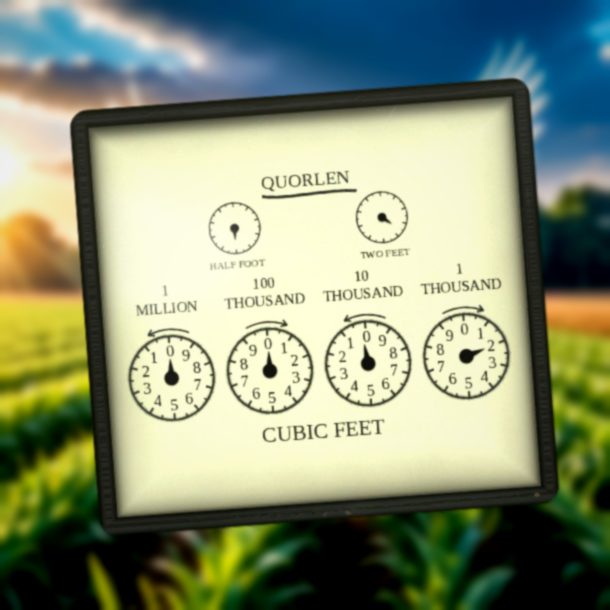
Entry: 200 ft³
